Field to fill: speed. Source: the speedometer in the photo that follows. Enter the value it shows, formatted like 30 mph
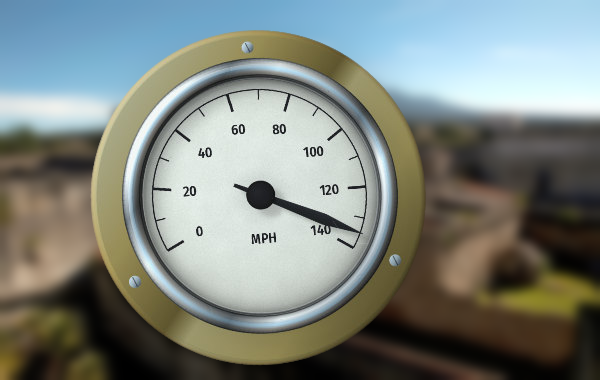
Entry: 135 mph
